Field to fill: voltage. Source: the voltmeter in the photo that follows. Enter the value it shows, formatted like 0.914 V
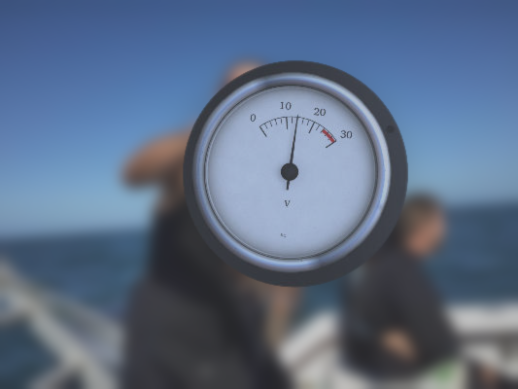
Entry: 14 V
